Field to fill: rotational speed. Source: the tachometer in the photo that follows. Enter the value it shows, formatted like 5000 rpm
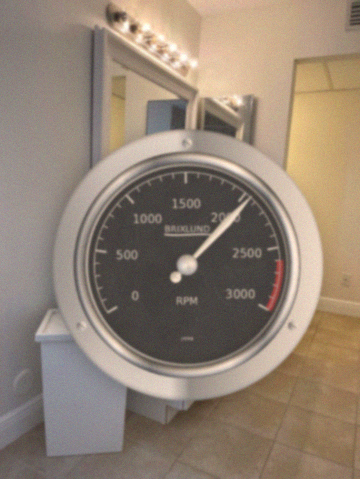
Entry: 2050 rpm
